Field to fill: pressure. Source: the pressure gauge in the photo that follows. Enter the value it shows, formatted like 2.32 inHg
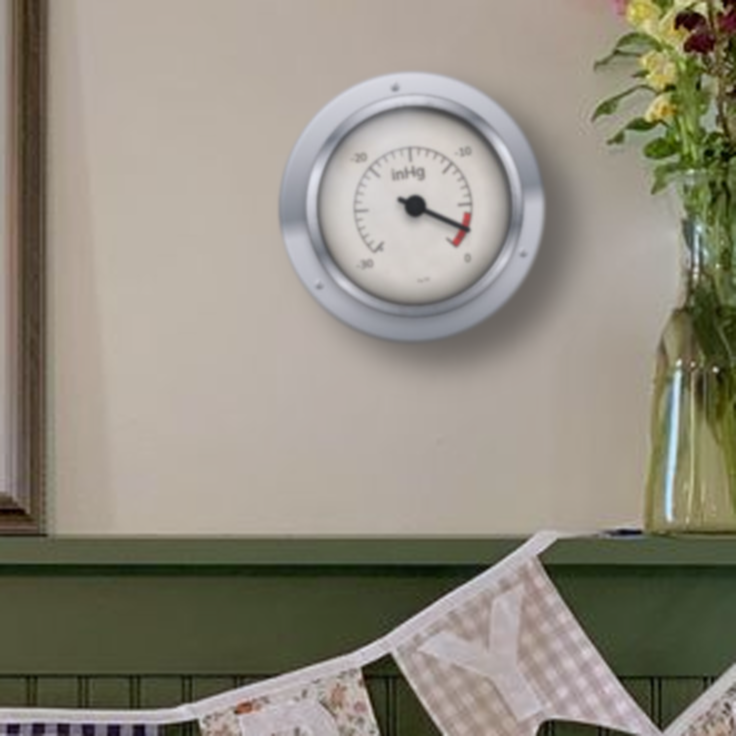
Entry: -2 inHg
